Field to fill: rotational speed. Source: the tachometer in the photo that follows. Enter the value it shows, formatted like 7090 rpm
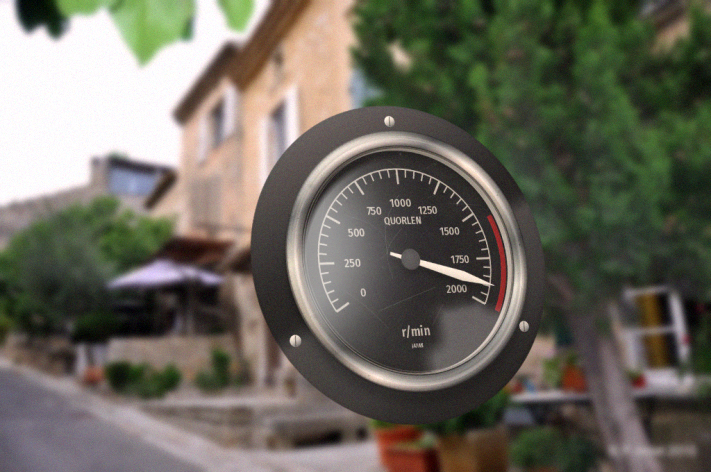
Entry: 1900 rpm
